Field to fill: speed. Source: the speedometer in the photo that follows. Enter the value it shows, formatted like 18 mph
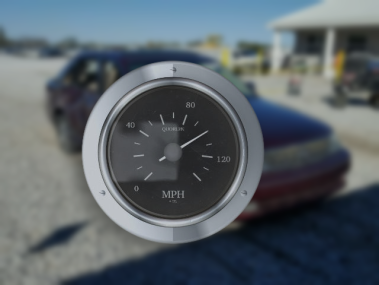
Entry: 100 mph
